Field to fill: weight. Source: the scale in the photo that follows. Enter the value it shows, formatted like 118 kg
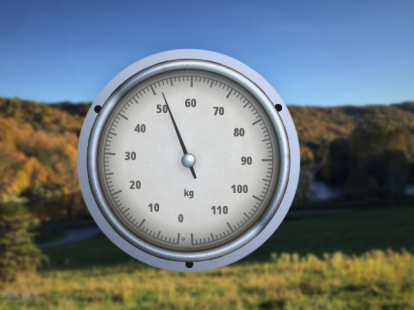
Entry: 52 kg
